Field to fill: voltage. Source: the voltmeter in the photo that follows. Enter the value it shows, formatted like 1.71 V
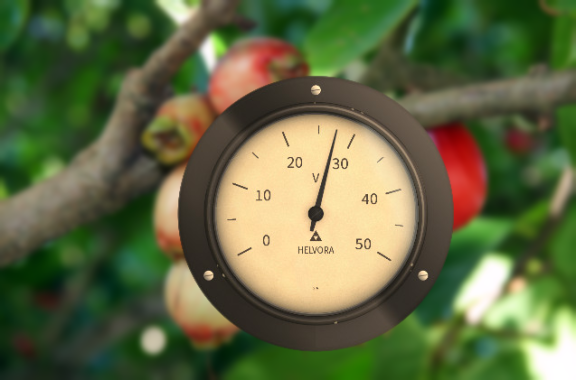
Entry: 27.5 V
